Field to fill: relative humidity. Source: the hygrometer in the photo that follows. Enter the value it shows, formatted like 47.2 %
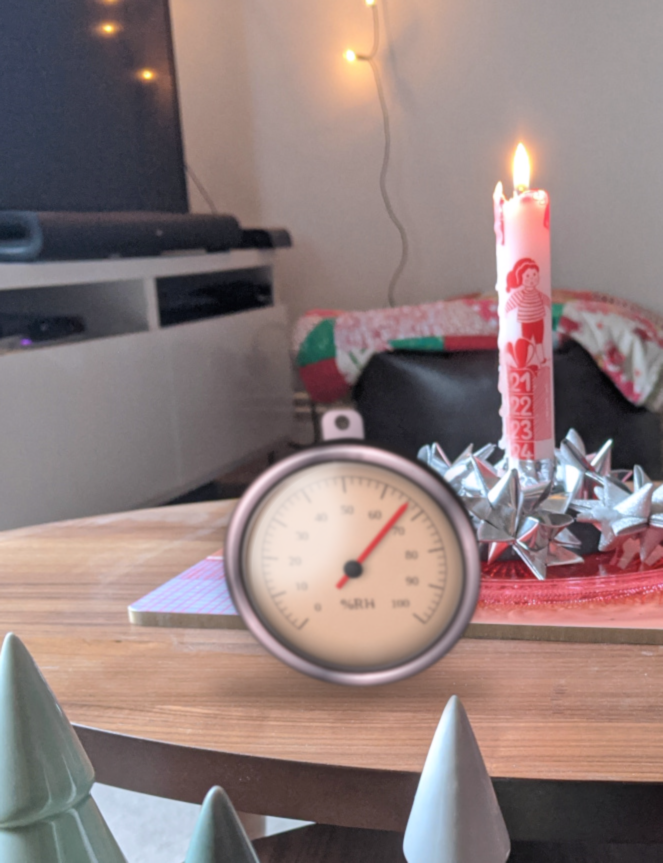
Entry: 66 %
